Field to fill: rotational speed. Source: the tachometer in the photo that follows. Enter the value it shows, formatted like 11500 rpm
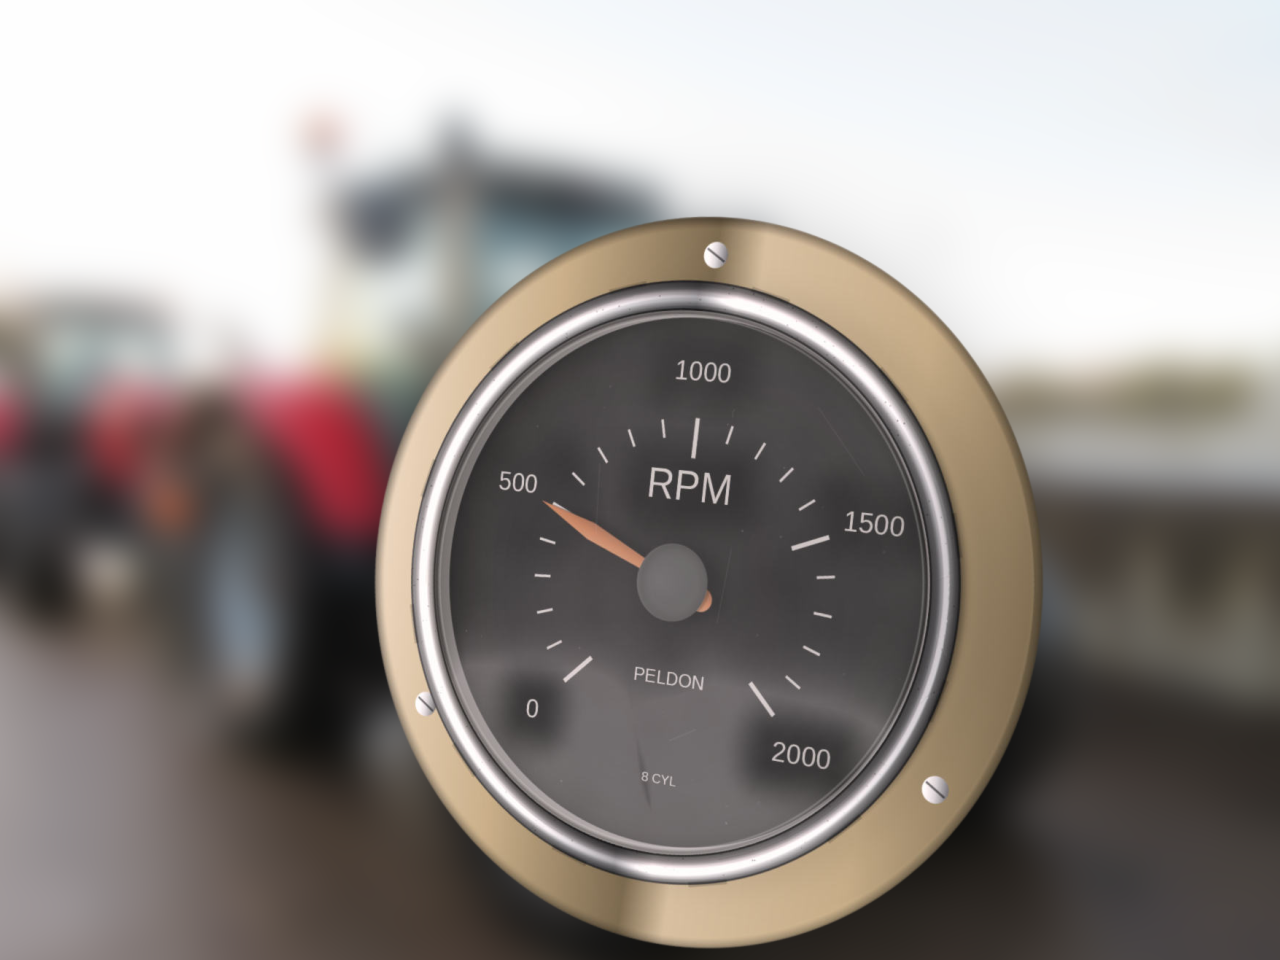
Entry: 500 rpm
